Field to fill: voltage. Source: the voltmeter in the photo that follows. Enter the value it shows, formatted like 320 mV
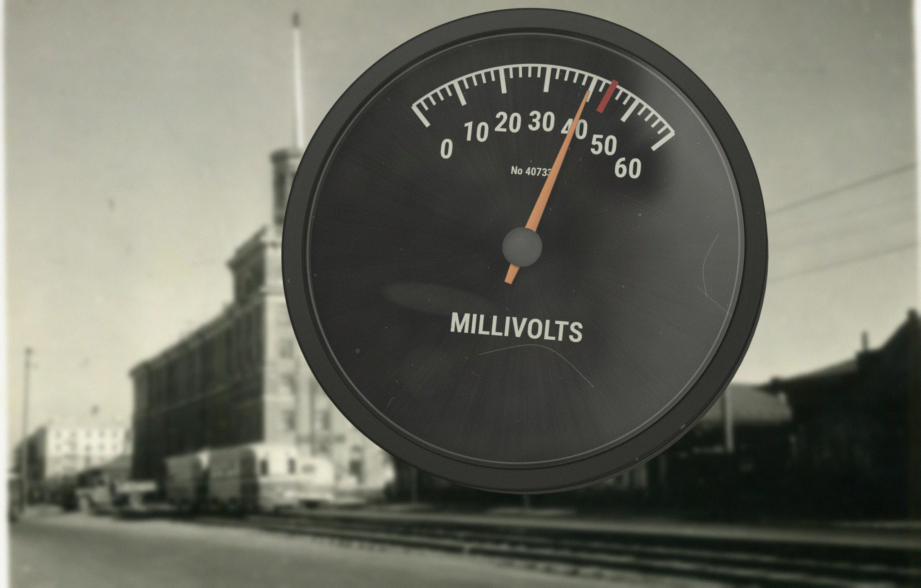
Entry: 40 mV
